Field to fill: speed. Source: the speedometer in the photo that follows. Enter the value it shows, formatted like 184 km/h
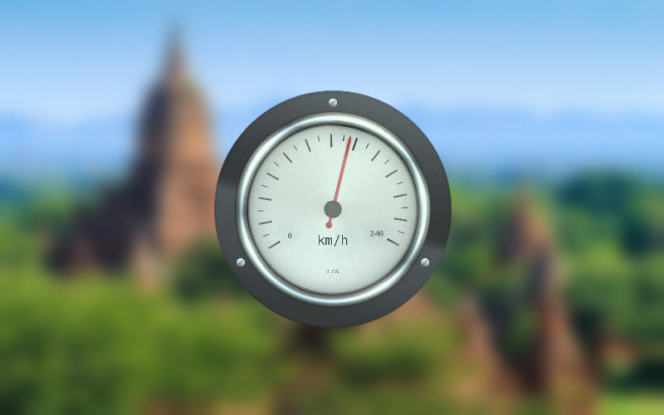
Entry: 135 km/h
